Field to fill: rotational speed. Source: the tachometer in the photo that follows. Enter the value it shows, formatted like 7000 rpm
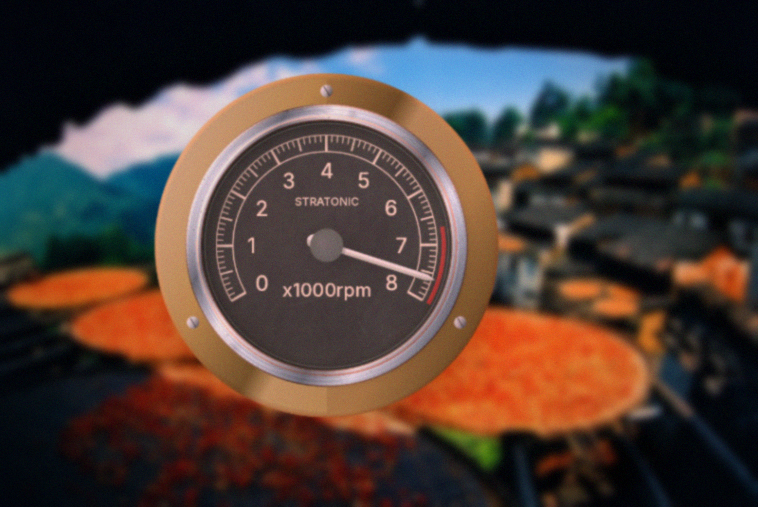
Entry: 7600 rpm
